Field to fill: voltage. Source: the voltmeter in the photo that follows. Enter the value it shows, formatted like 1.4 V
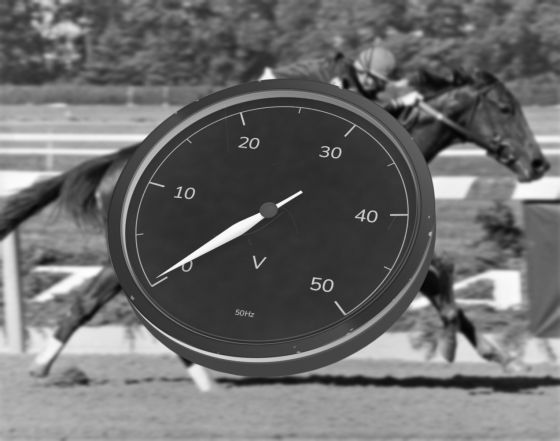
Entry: 0 V
